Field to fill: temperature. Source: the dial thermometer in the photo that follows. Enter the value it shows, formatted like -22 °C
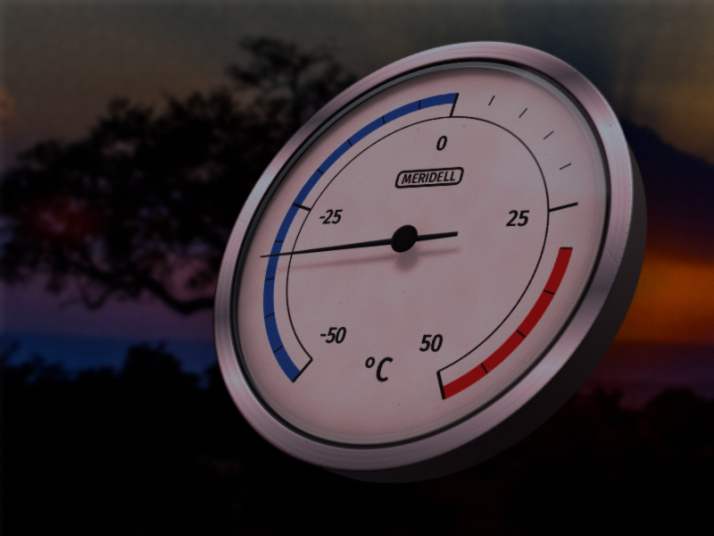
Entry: -32.5 °C
